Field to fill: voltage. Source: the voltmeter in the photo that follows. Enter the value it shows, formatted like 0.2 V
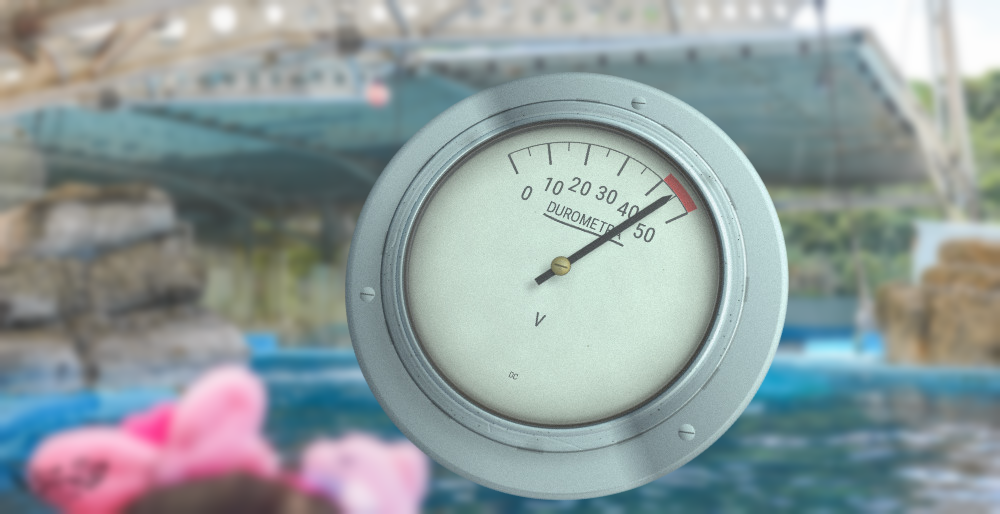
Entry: 45 V
